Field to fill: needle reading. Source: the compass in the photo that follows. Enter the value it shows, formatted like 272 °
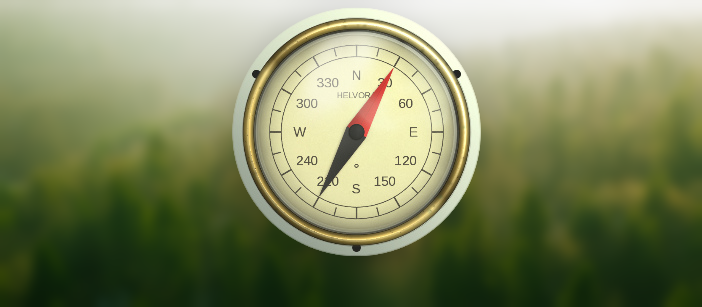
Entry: 30 °
